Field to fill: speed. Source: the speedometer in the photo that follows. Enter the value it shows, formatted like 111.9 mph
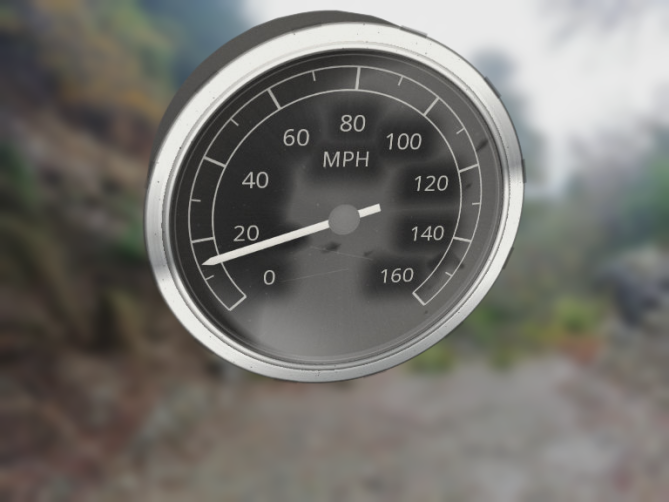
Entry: 15 mph
